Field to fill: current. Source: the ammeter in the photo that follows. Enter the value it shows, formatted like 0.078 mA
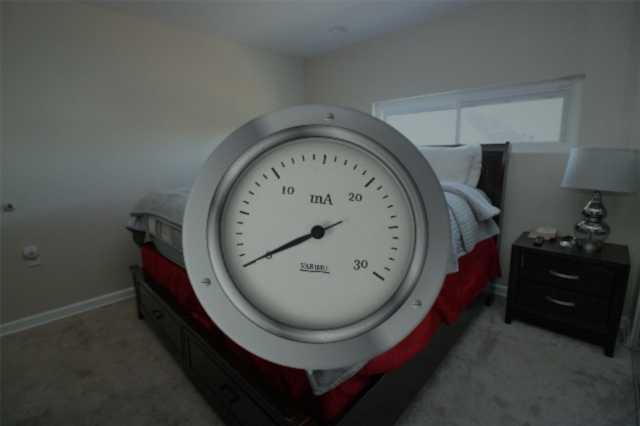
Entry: 0 mA
